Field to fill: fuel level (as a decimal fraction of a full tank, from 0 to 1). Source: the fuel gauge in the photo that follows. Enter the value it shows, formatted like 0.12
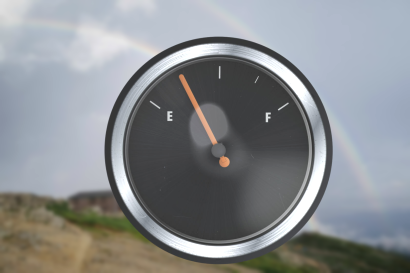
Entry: 0.25
